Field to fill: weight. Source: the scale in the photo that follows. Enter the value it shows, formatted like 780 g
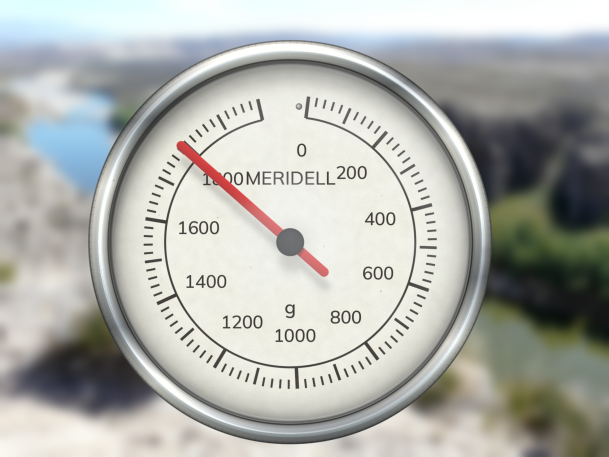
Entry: 1790 g
